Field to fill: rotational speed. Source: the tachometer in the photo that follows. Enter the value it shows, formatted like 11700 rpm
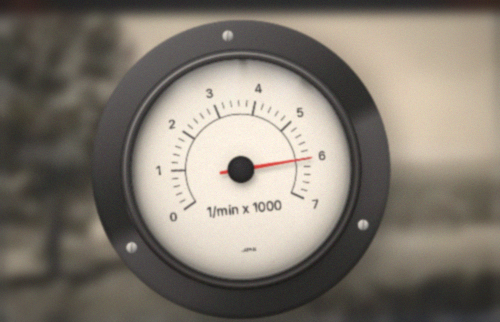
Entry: 6000 rpm
